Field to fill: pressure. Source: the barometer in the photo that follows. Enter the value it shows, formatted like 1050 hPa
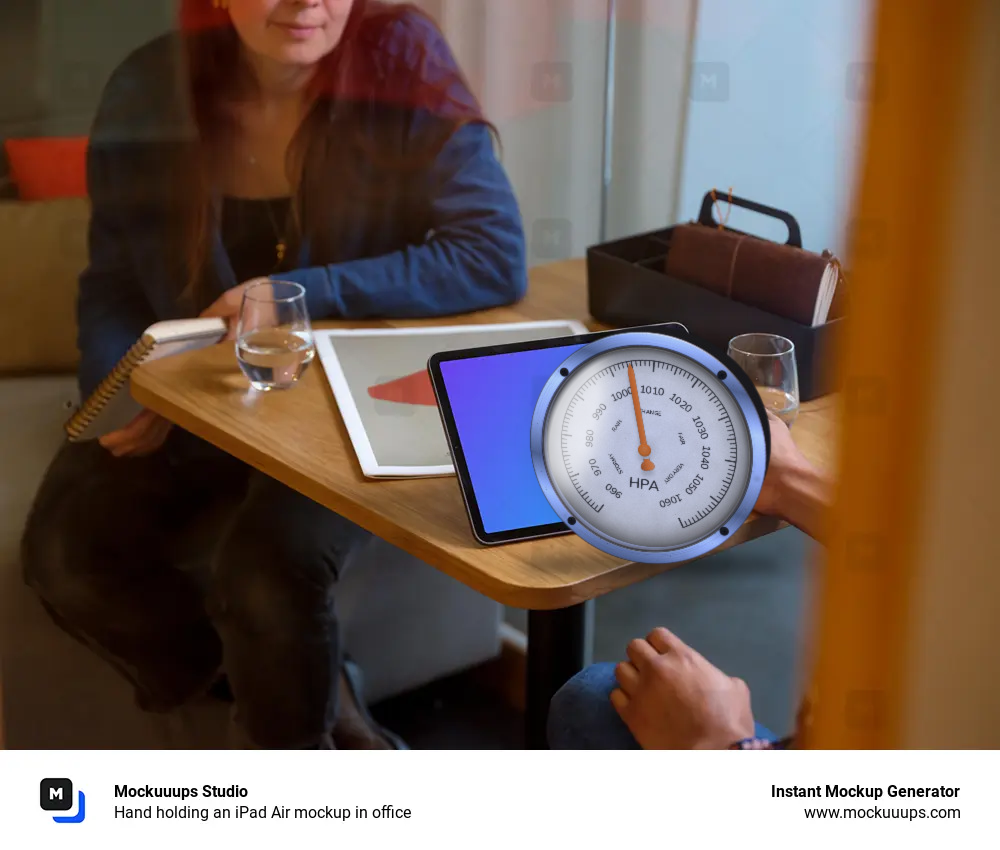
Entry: 1005 hPa
